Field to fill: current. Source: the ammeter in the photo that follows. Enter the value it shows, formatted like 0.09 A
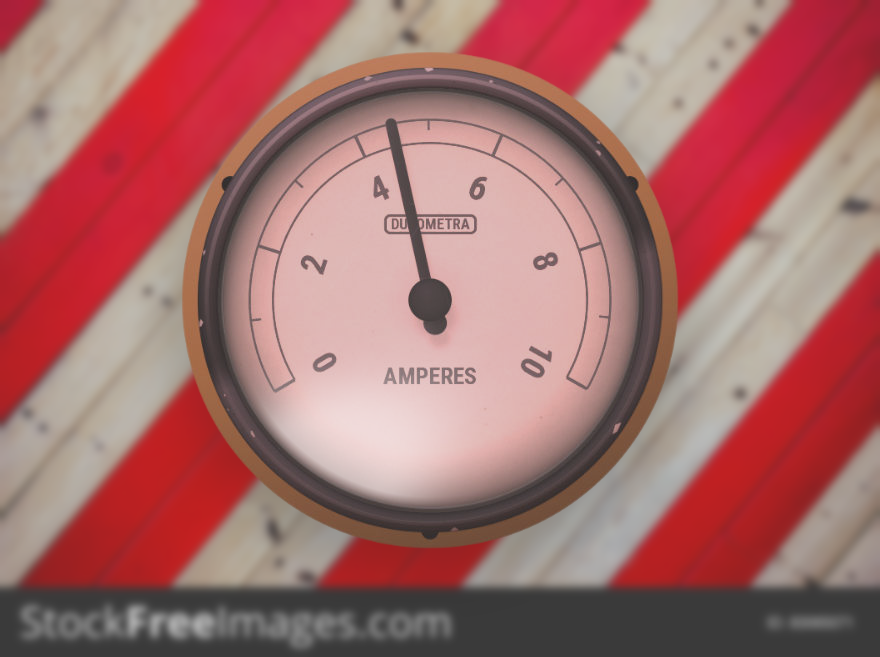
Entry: 4.5 A
